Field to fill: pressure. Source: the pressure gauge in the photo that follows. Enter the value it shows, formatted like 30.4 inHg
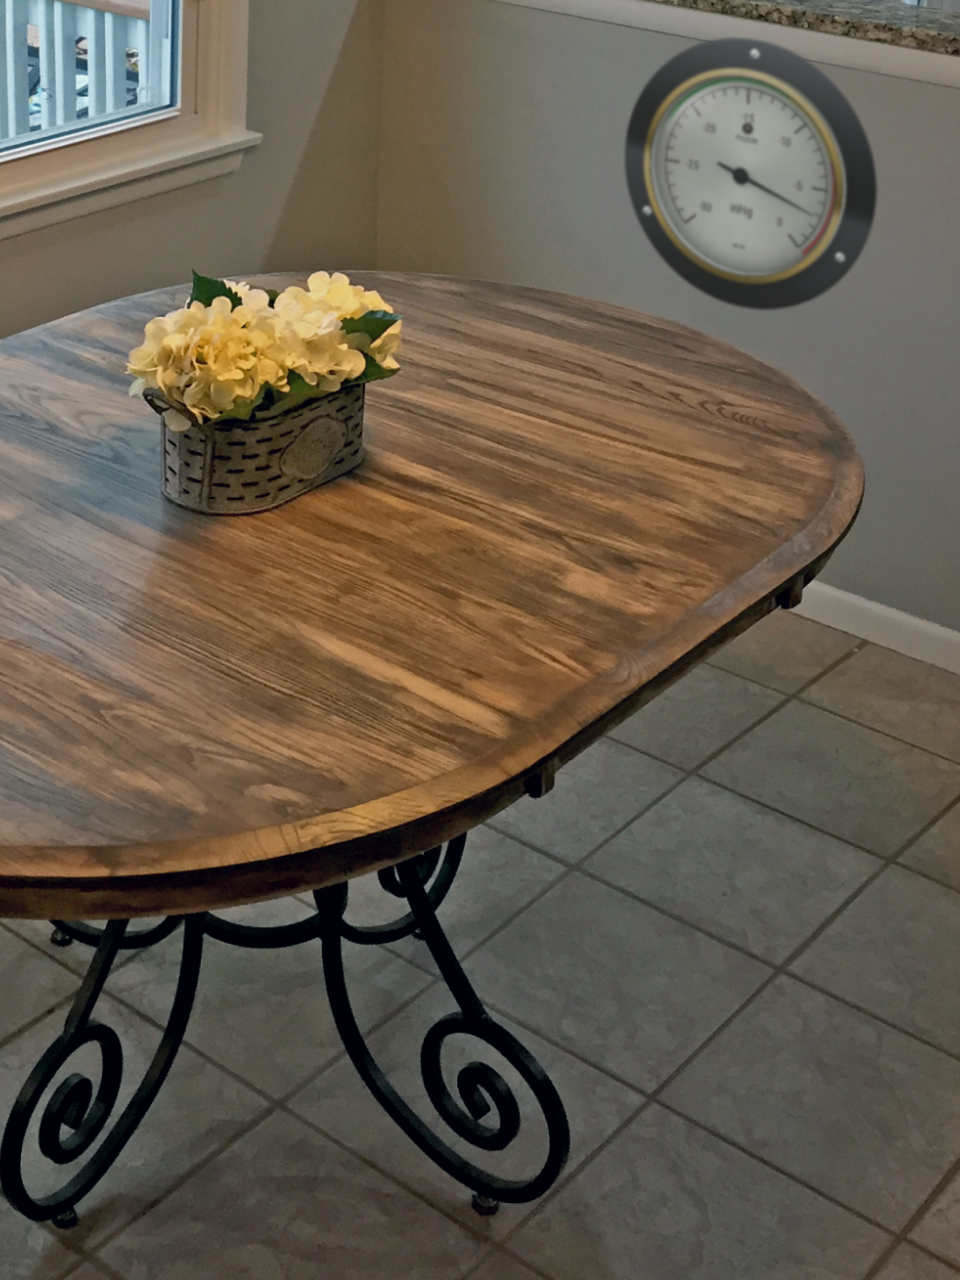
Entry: -3 inHg
